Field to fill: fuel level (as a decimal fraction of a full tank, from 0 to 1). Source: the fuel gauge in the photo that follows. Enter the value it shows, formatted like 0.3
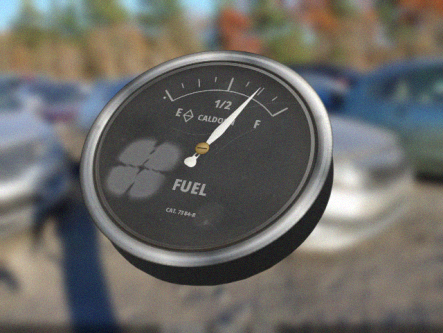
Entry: 0.75
